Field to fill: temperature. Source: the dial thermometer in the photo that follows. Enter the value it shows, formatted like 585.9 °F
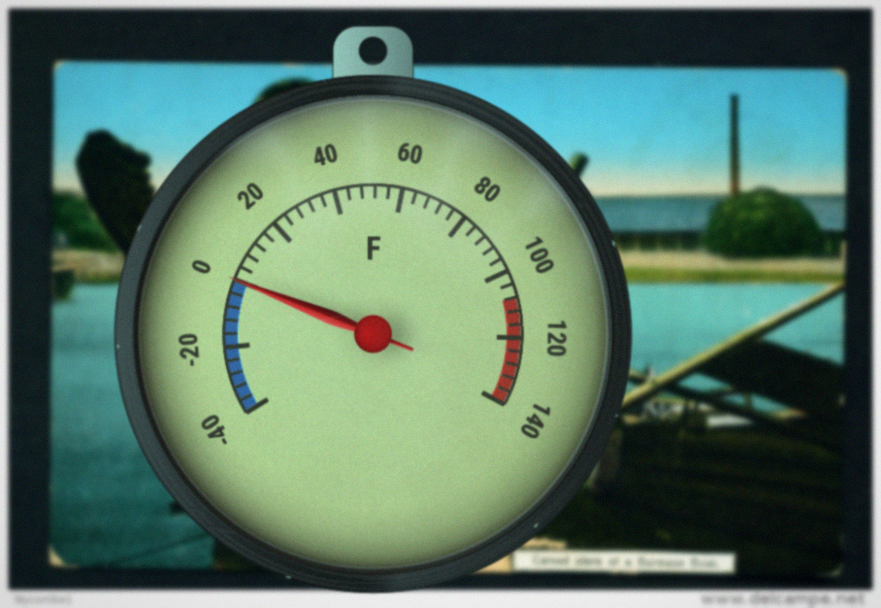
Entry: 0 °F
